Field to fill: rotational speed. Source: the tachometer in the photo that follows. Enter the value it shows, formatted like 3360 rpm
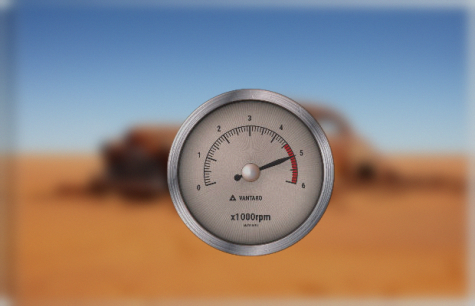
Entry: 5000 rpm
